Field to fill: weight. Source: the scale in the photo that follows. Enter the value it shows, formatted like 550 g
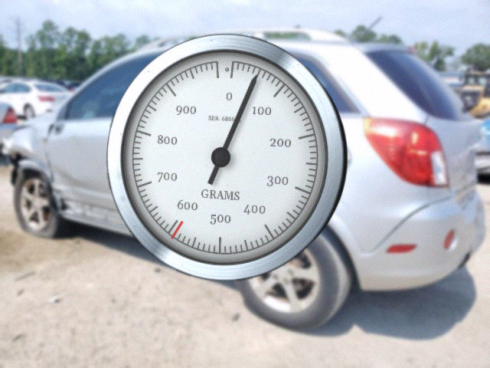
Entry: 50 g
